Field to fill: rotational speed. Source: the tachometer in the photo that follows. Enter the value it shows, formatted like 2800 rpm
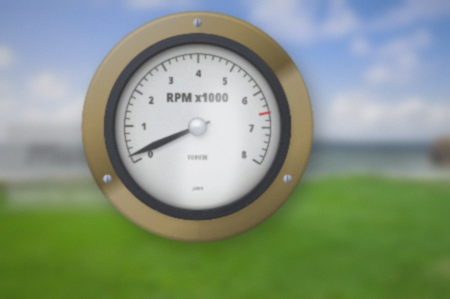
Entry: 200 rpm
